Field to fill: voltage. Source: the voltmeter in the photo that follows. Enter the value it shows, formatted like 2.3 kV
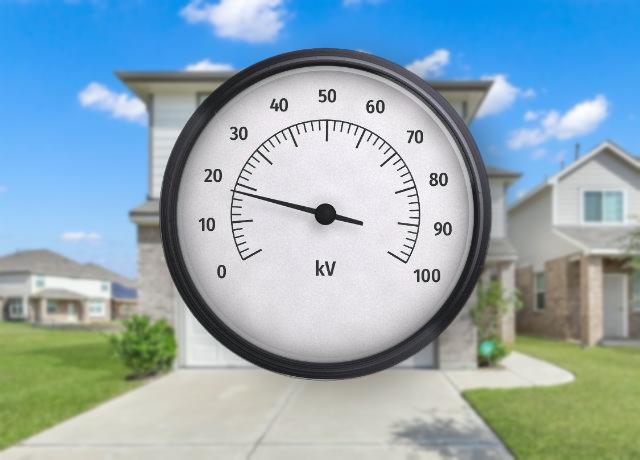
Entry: 18 kV
